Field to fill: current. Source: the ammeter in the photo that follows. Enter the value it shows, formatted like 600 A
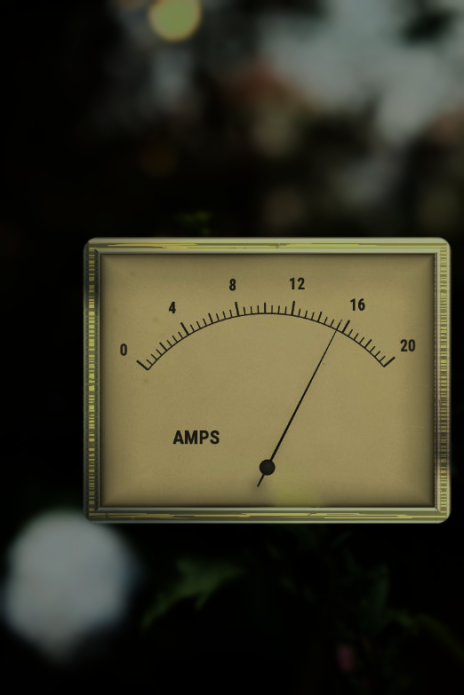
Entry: 15.5 A
